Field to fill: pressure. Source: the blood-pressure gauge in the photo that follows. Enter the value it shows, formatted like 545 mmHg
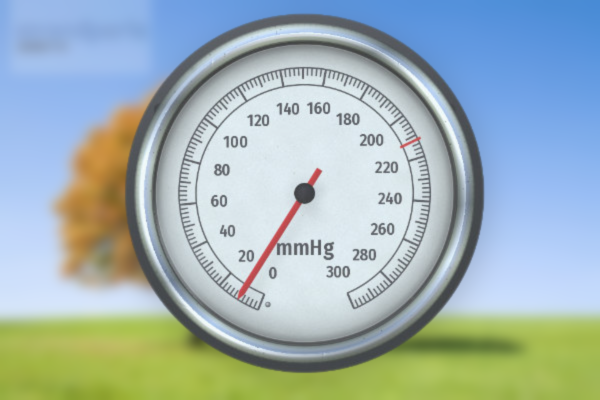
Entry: 10 mmHg
